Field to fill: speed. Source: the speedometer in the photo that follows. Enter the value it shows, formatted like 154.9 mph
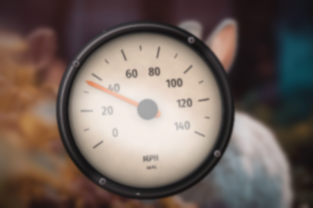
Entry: 35 mph
